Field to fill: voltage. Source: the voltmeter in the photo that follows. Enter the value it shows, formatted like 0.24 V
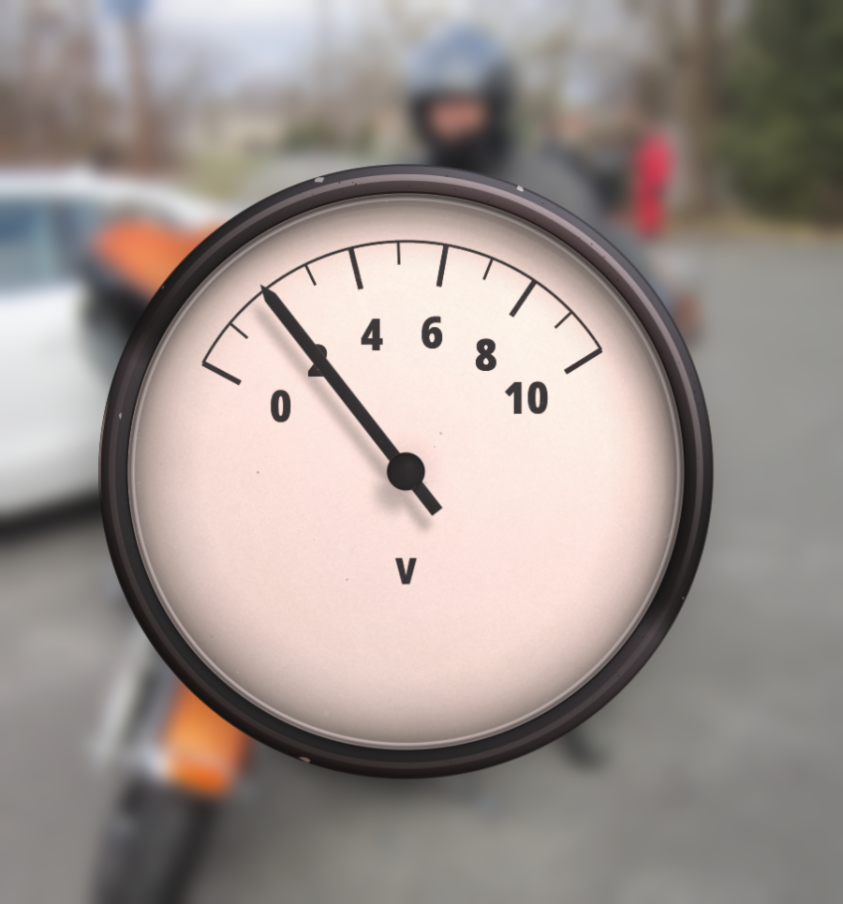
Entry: 2 V
